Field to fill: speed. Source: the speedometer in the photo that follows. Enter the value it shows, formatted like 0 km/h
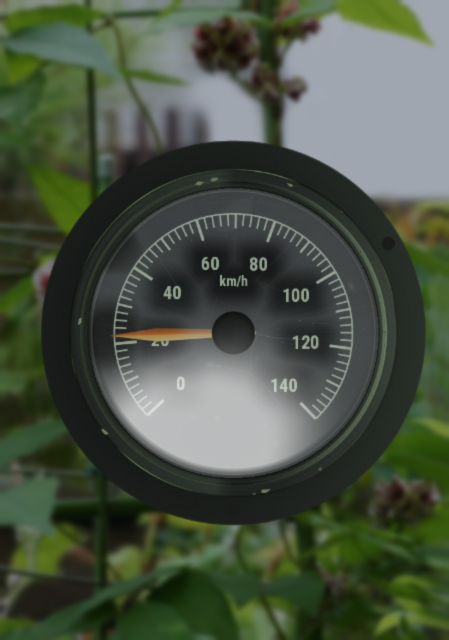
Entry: 22 km/h
